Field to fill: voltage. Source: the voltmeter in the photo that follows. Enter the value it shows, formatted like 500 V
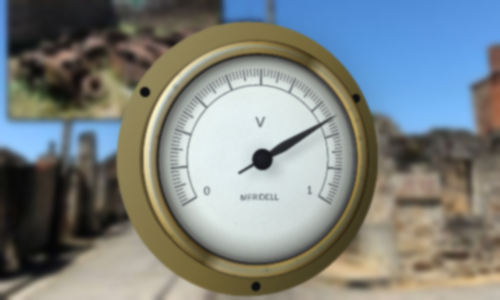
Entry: 0.75 V
